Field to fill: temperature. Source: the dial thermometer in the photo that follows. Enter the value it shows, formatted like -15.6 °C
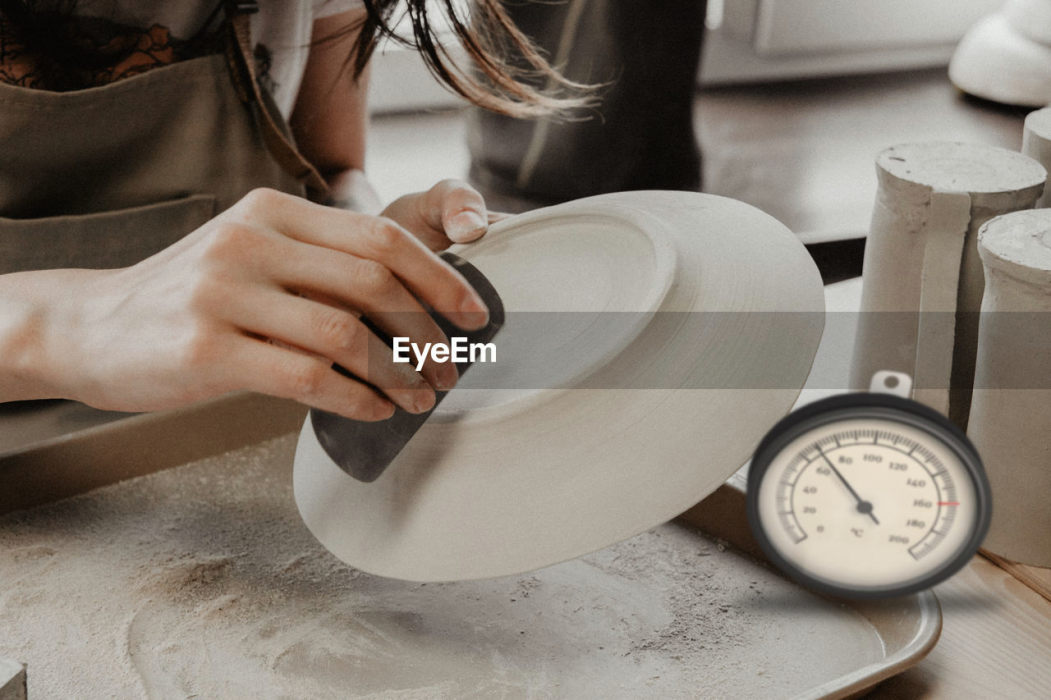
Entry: 70 °C
